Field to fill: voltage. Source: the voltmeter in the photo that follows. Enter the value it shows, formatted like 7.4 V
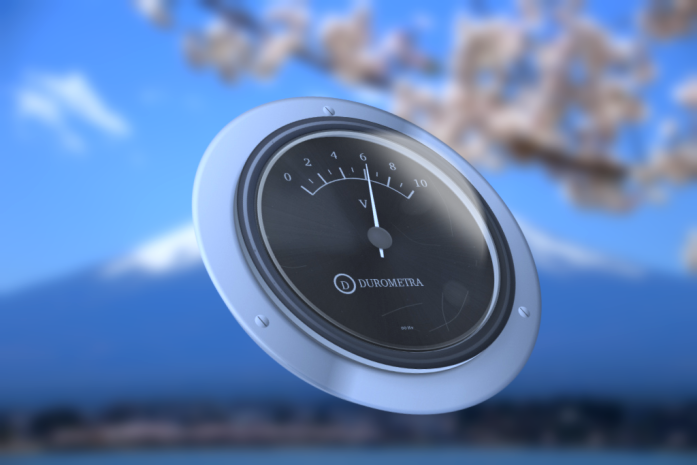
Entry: 6 V
